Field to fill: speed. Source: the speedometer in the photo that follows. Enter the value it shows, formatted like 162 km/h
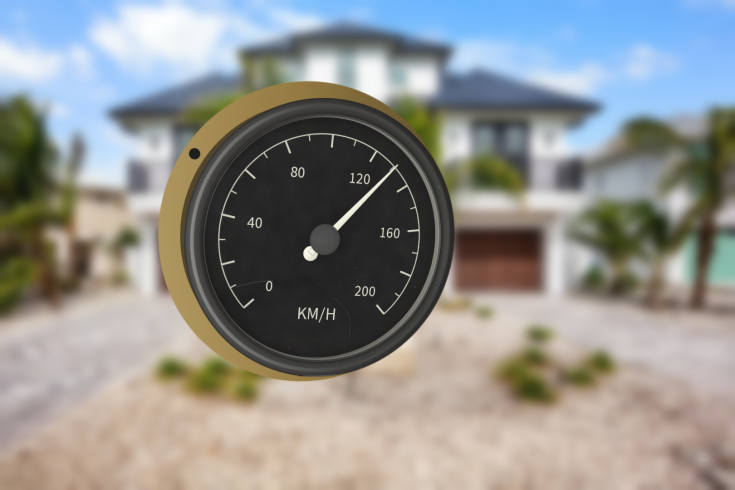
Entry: 130 km/h
